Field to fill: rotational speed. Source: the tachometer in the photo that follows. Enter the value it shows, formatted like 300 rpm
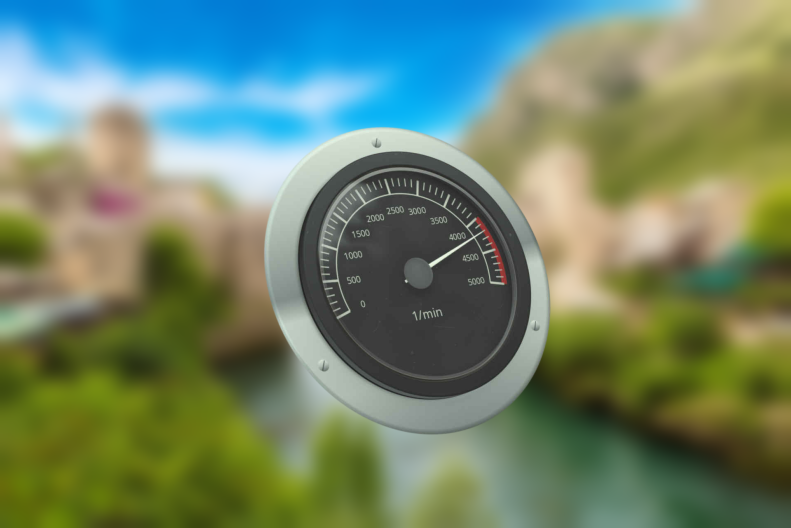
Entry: 4200 rpm
